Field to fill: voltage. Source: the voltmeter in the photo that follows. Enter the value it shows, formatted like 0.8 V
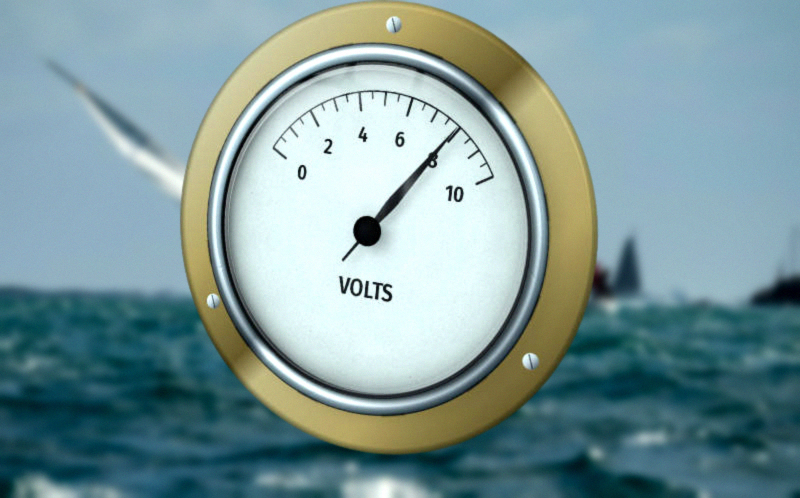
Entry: 8 V
